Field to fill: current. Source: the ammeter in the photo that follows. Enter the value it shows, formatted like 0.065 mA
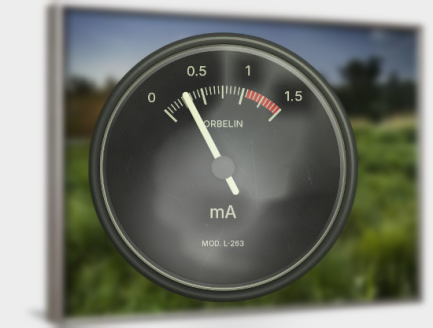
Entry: 0.3 mA
